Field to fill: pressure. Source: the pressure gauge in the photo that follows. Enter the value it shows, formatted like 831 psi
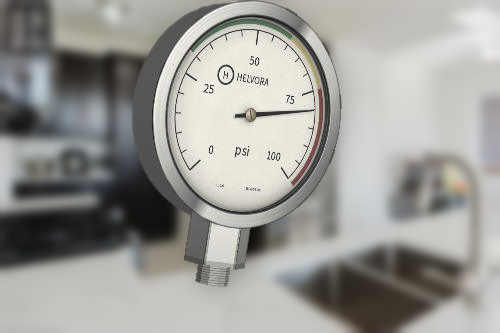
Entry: 80 psi
